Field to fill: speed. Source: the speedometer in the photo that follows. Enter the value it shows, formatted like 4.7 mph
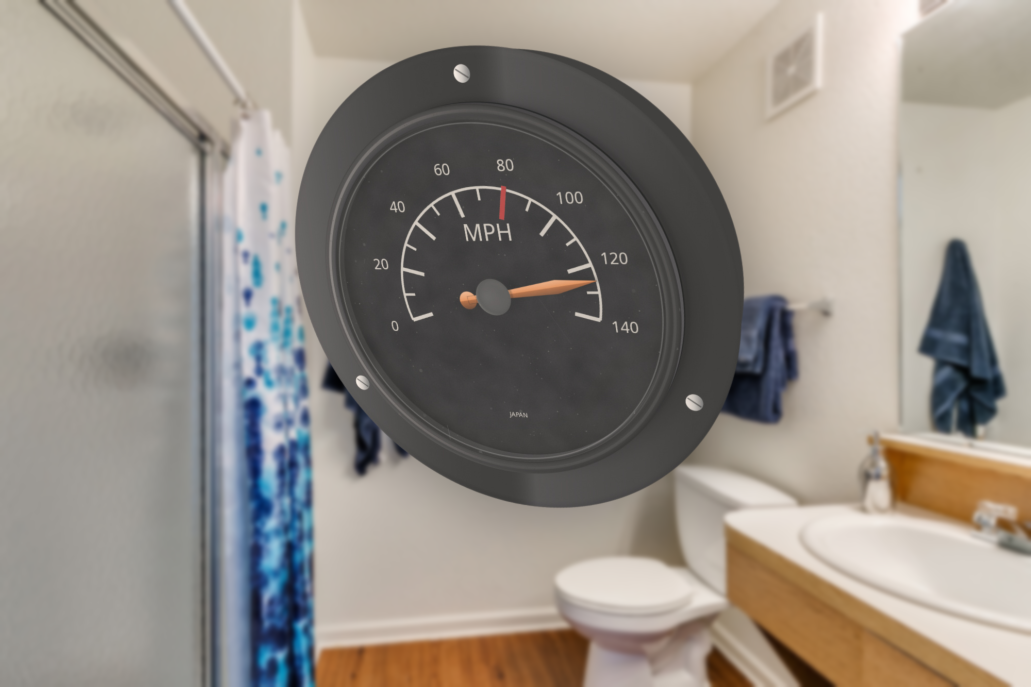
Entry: 125 mph
